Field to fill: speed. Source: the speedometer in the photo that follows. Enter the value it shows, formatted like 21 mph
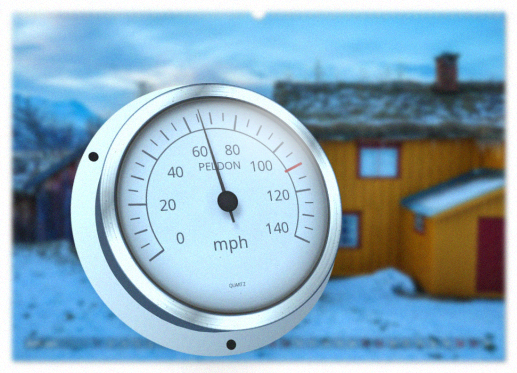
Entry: 65 mph
